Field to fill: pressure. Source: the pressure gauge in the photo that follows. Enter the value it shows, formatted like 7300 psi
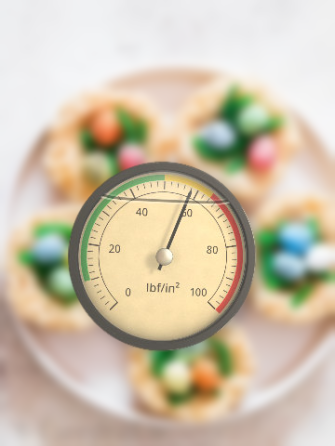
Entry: 58 psi
